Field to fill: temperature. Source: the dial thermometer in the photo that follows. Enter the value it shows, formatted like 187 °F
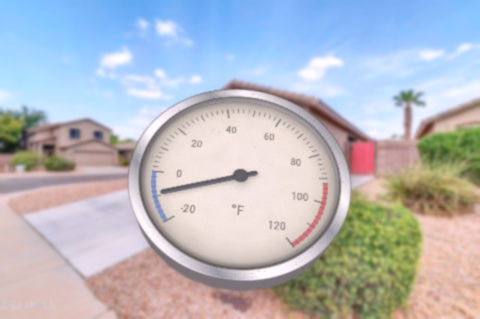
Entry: -10 °F
